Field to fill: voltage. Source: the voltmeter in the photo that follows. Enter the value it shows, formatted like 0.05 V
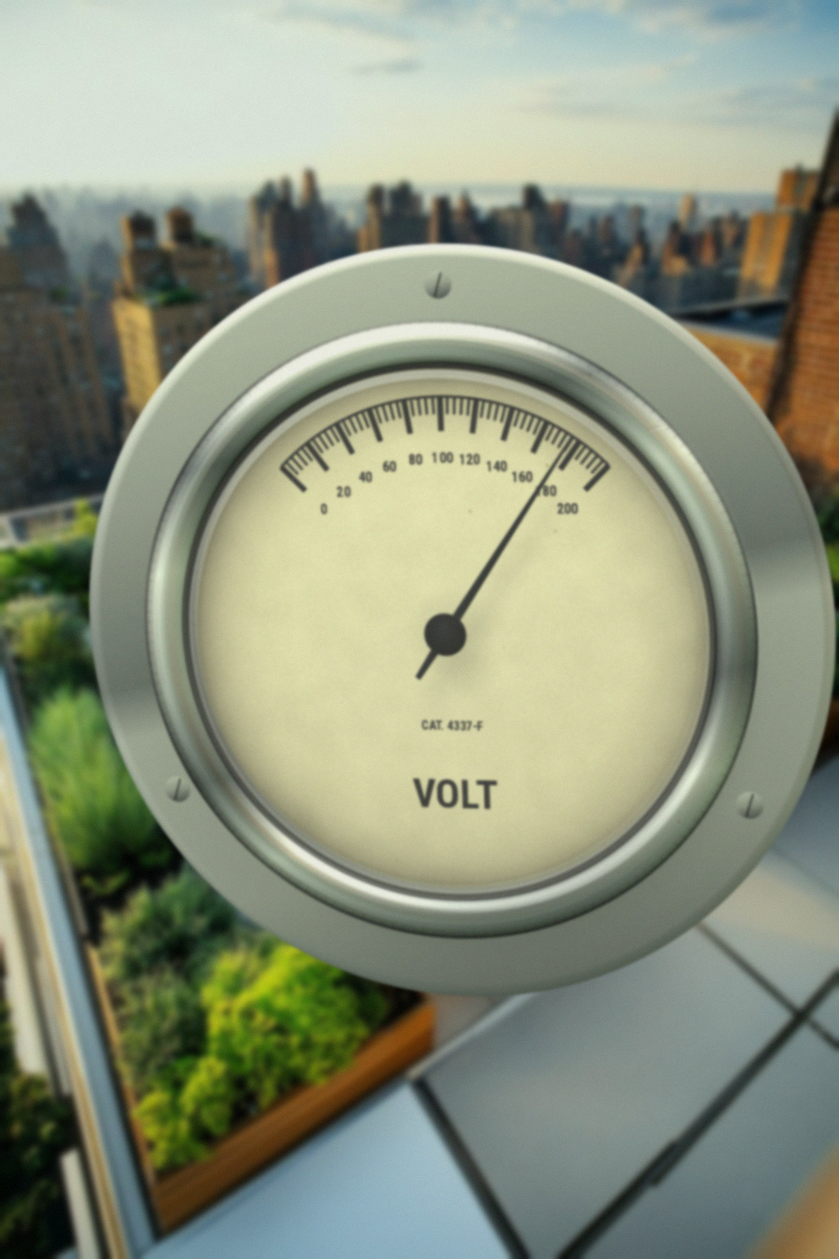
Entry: 176 V
